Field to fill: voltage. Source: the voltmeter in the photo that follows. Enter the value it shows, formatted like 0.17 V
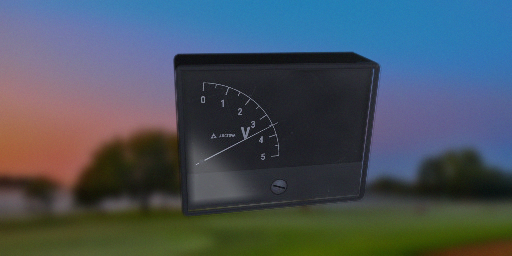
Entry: 3.5 V
